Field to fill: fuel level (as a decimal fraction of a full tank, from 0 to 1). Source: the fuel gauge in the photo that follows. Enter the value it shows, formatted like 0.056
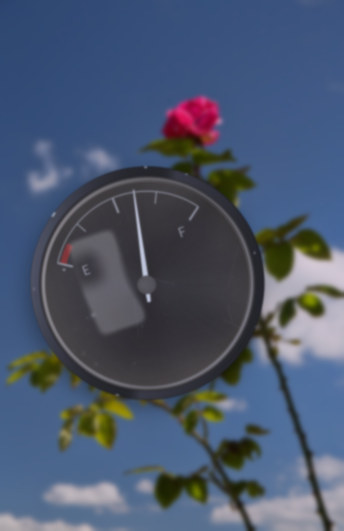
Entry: 0.625
